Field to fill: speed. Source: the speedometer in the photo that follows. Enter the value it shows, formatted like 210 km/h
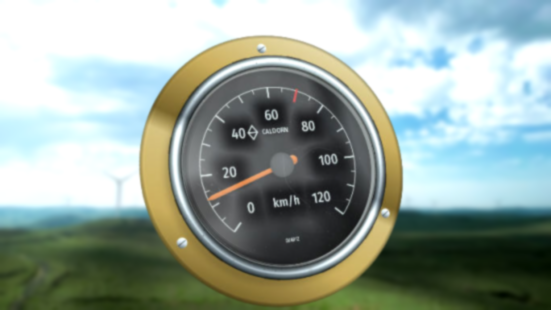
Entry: 12.5 km/h
